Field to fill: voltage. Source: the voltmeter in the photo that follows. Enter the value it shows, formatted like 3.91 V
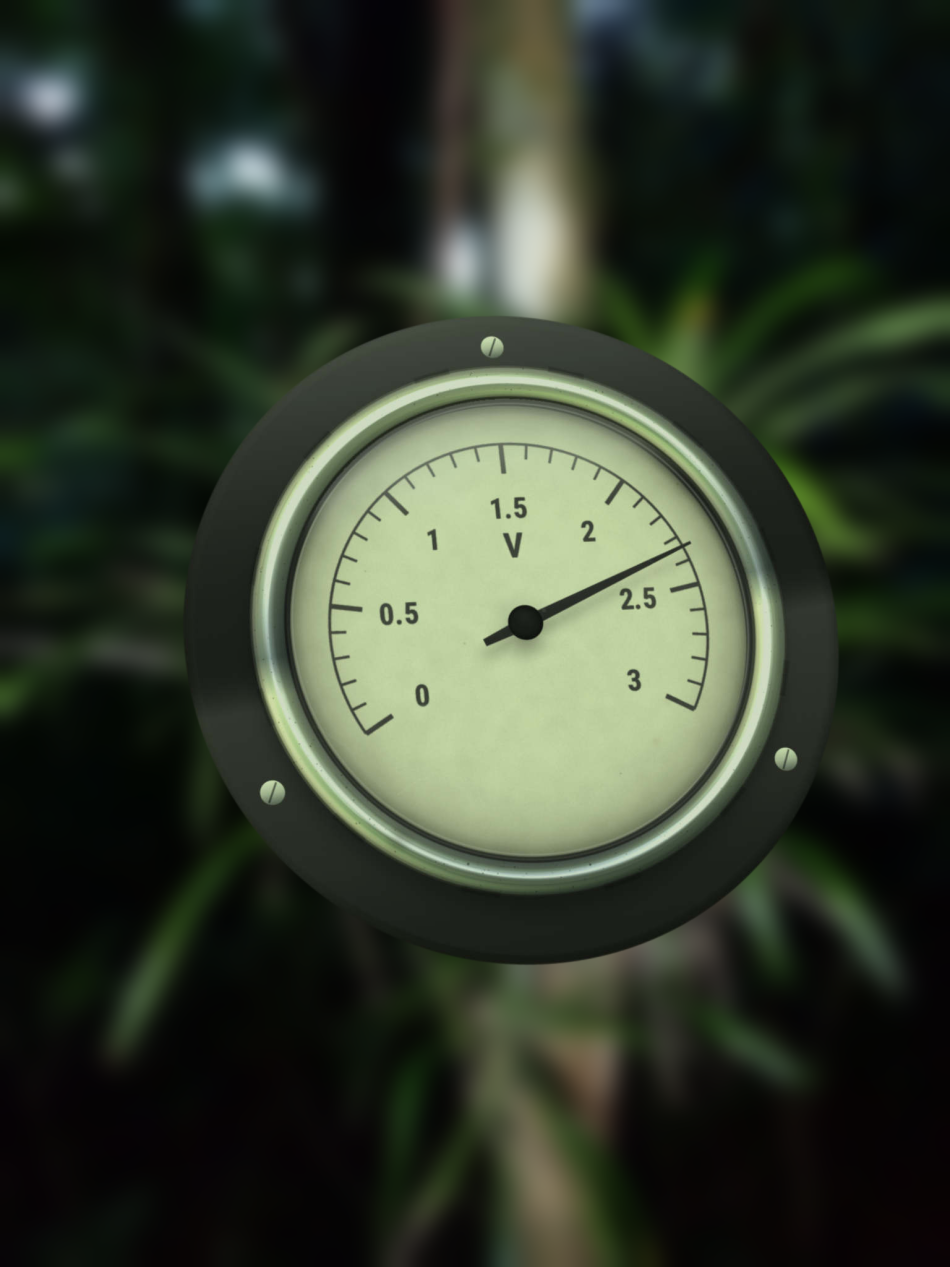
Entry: 2.35 V
